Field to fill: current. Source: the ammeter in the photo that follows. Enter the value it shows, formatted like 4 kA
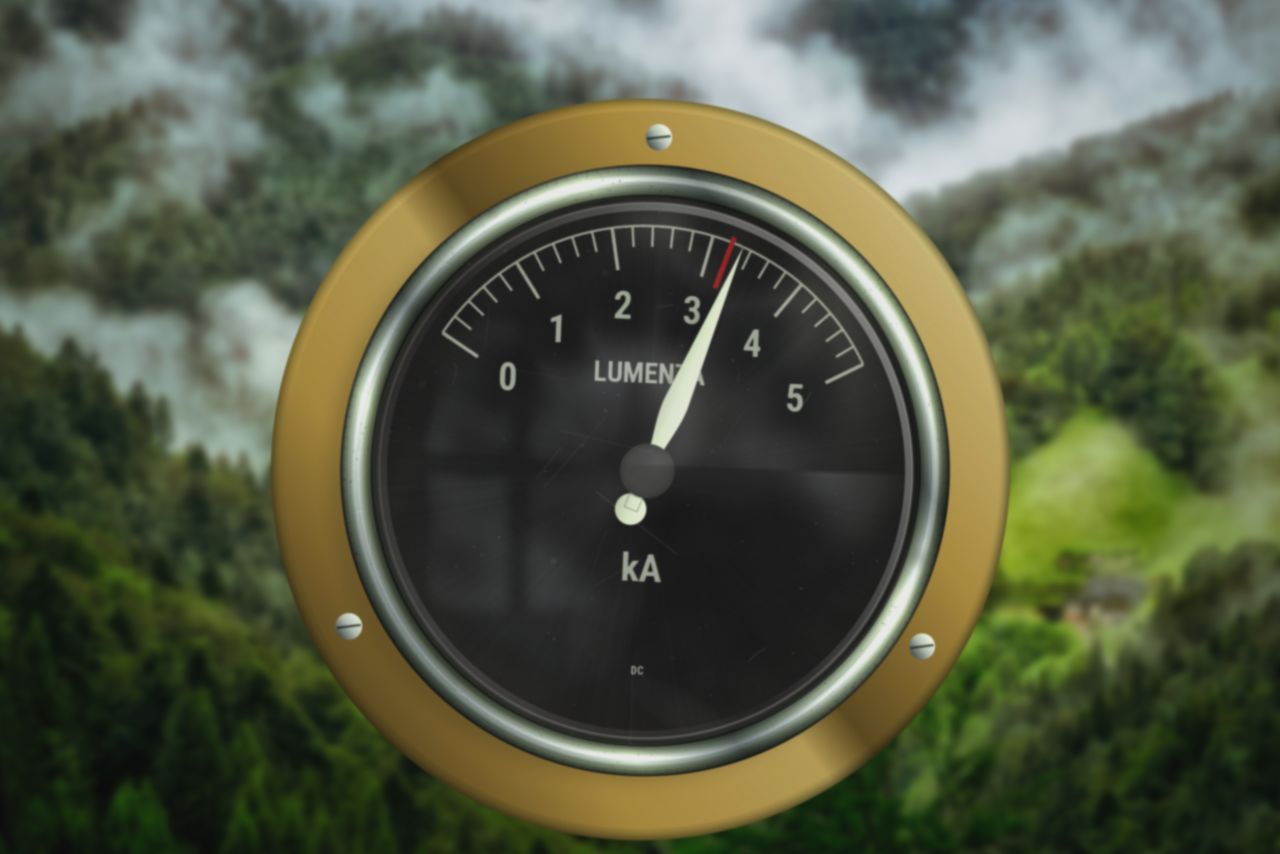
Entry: 3.3 kA
